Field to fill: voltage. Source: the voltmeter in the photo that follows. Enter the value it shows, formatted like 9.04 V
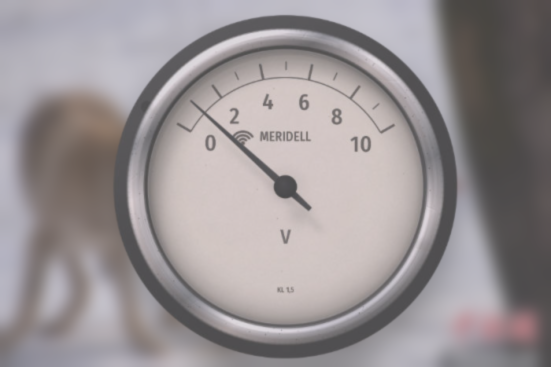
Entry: 1 V
